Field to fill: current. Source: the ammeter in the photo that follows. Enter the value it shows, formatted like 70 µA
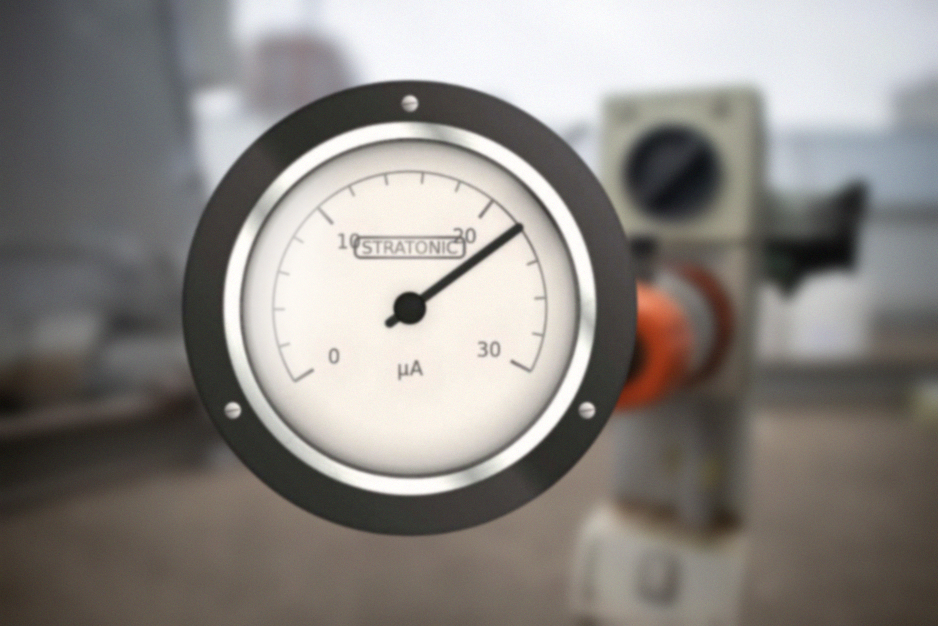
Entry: 22 µA
